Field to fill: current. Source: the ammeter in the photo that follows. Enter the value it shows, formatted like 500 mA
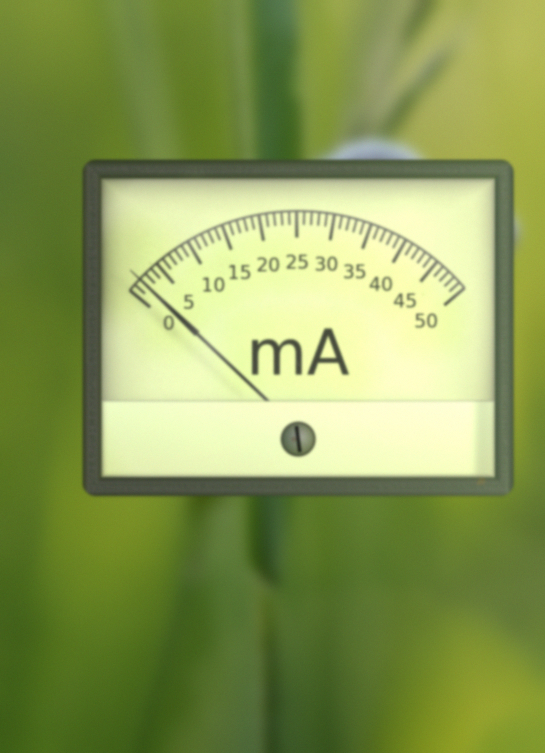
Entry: 2 mA
